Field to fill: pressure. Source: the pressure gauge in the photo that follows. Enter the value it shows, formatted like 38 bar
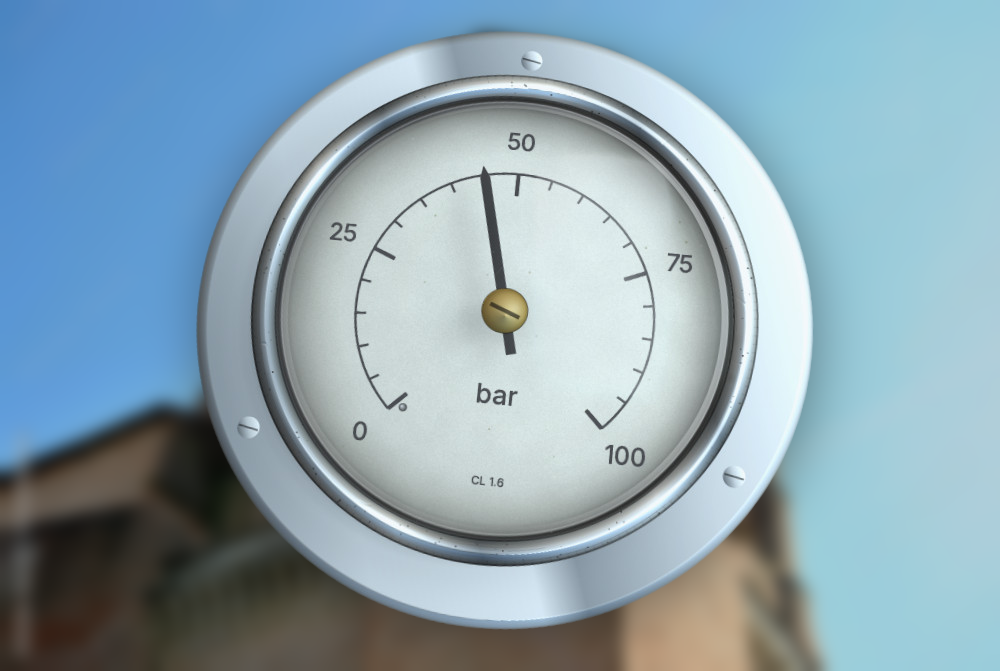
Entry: 45 bar
